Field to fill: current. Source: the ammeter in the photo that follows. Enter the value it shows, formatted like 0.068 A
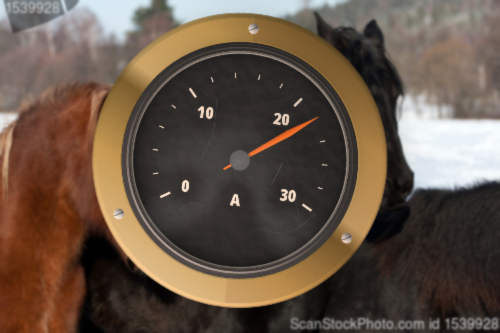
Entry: 22 A
